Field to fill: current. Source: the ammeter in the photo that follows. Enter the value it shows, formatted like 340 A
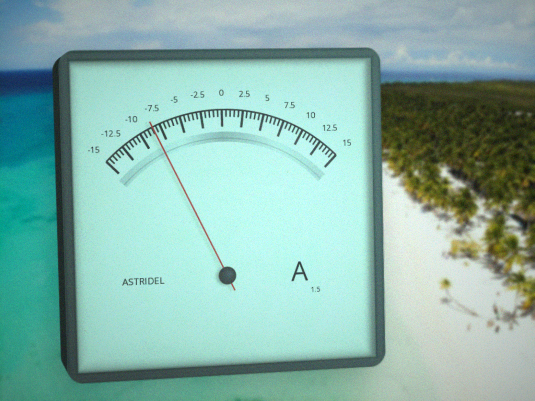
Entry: -8.5 A
